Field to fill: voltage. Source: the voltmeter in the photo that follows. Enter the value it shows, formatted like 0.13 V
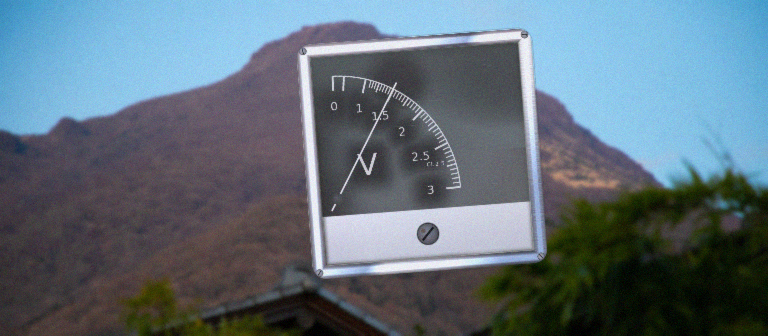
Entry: 1.5 V
